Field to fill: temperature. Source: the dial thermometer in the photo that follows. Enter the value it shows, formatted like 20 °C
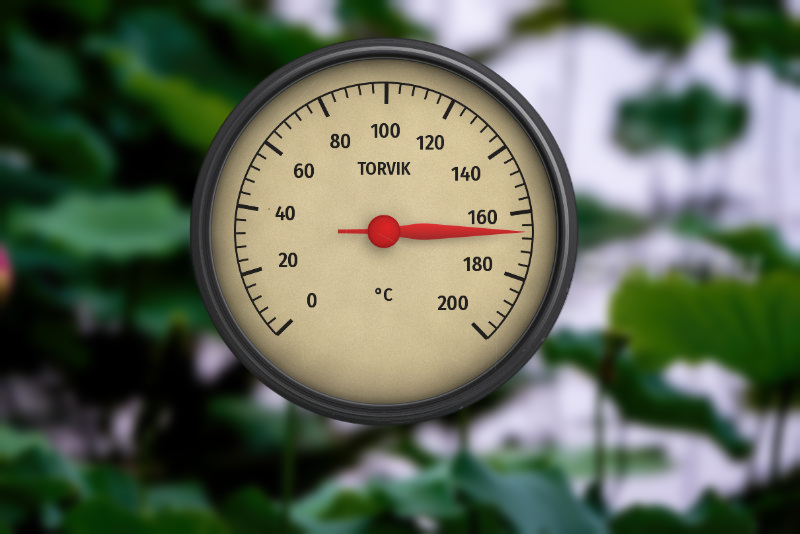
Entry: 166 °C
